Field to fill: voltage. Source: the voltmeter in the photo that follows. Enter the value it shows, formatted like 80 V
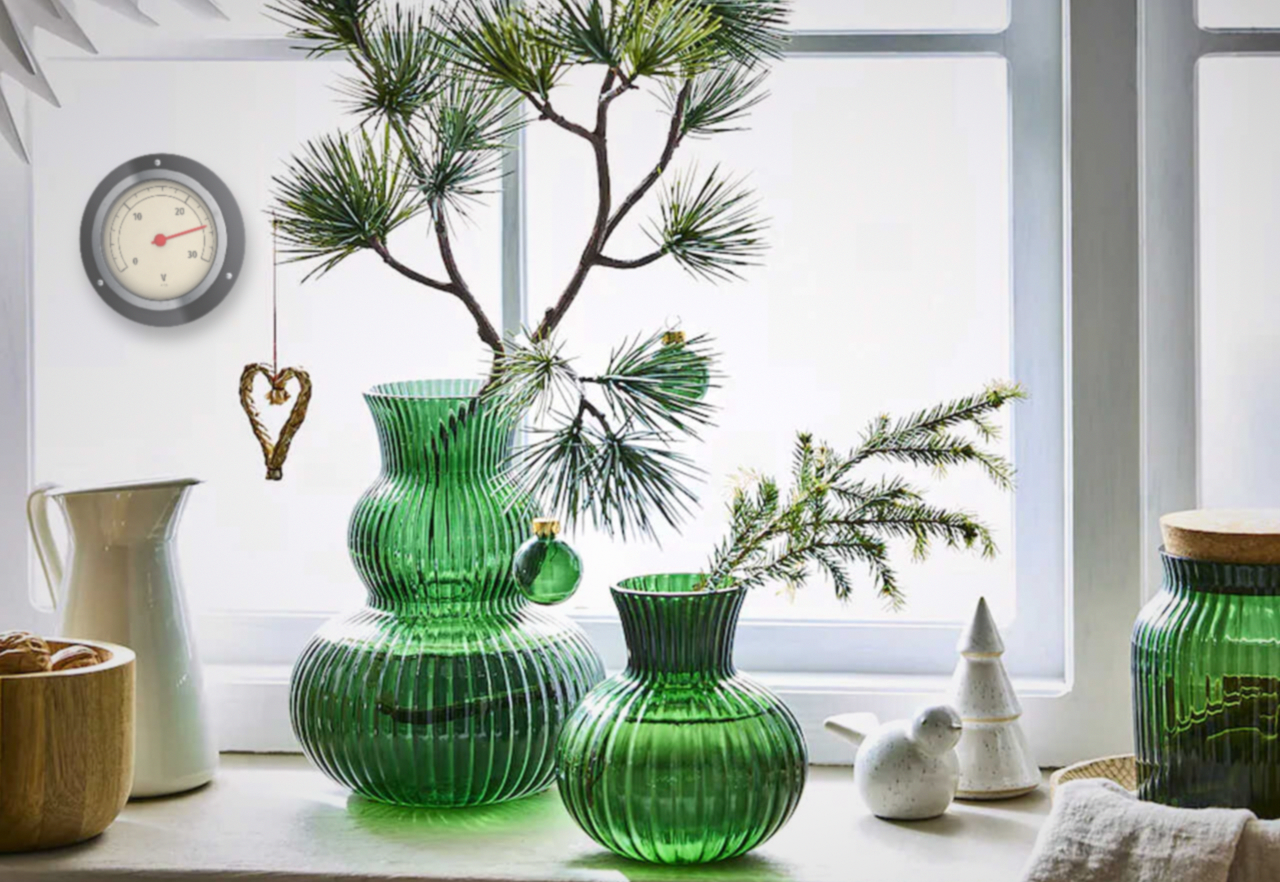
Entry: 25 V
